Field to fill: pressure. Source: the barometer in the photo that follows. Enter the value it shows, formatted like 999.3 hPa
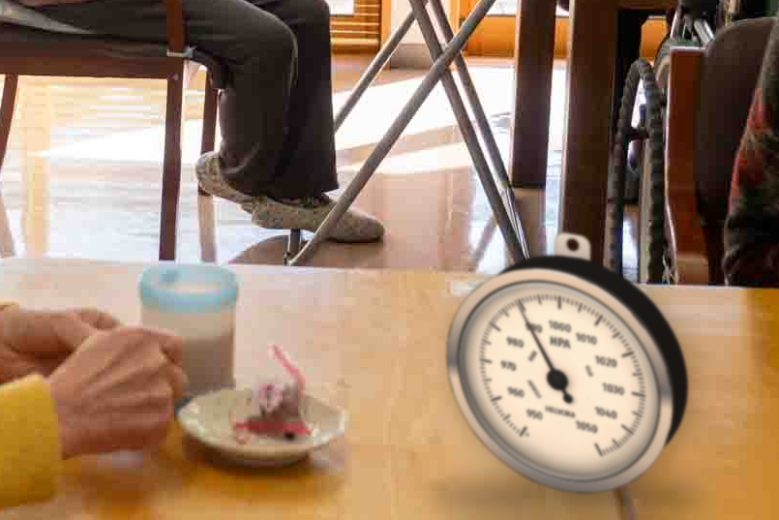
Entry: 990 hPa
